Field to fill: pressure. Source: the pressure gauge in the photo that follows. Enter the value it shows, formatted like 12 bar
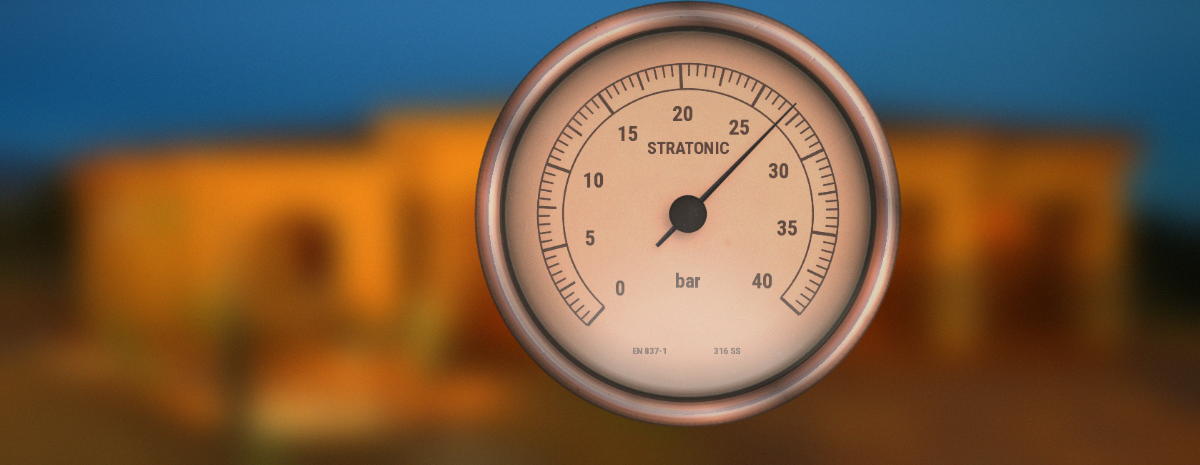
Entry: 27 bar
